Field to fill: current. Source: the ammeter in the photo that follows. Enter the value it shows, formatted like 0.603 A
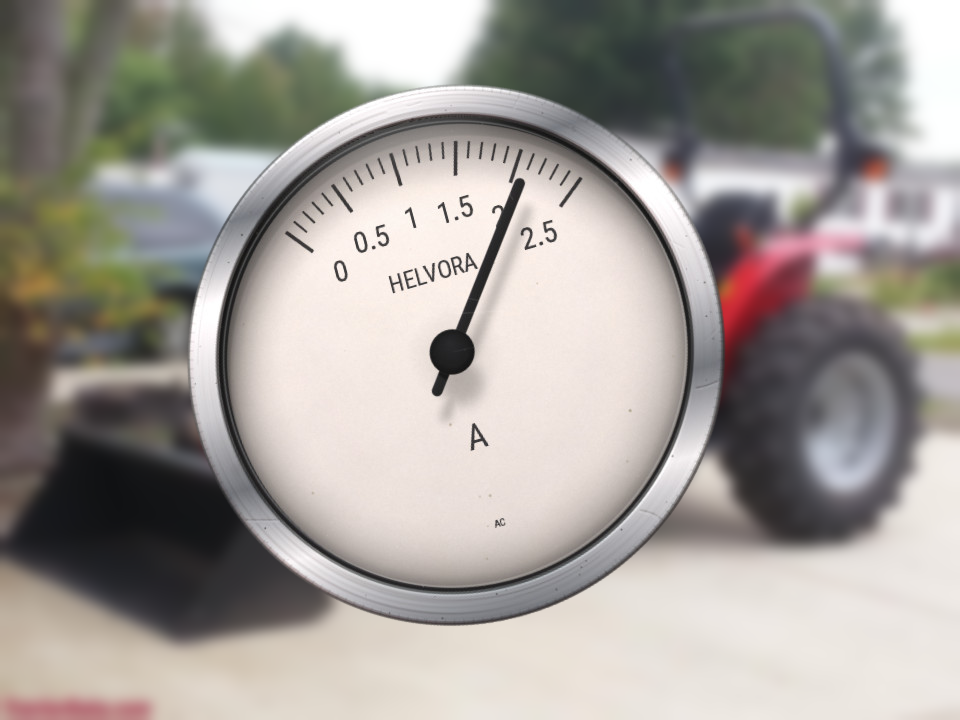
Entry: 2.1 A
